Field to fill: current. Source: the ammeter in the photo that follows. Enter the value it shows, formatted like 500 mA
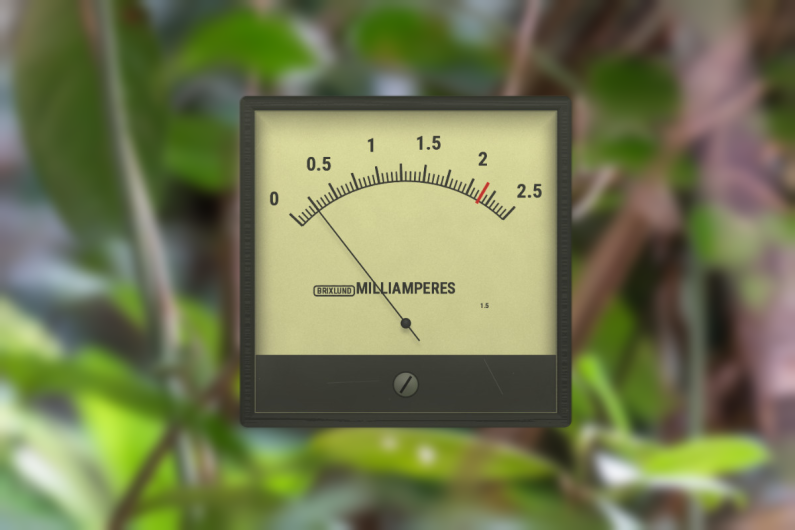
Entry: 0.25 mA
